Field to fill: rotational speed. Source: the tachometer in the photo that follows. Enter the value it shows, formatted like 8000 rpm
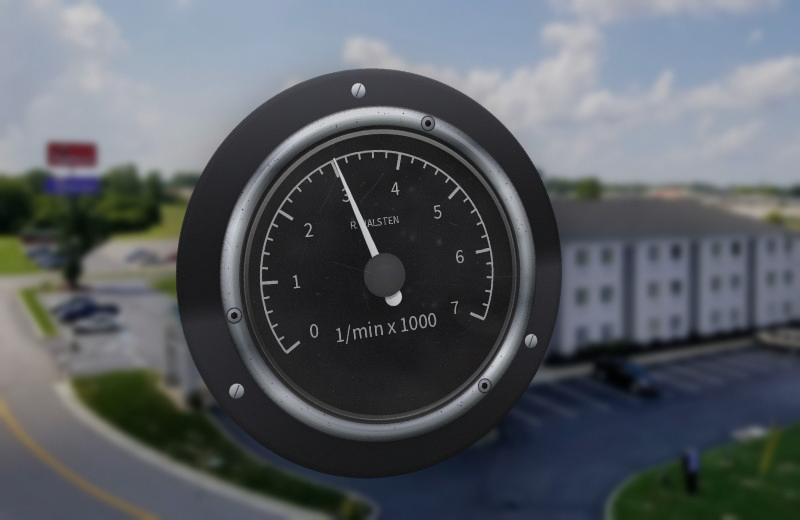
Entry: 3000 rpm
